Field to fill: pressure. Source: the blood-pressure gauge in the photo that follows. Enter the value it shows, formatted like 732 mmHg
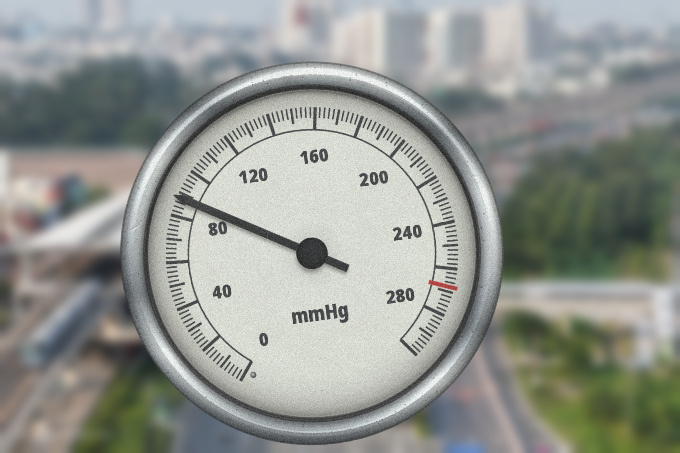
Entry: 88 mmHg
